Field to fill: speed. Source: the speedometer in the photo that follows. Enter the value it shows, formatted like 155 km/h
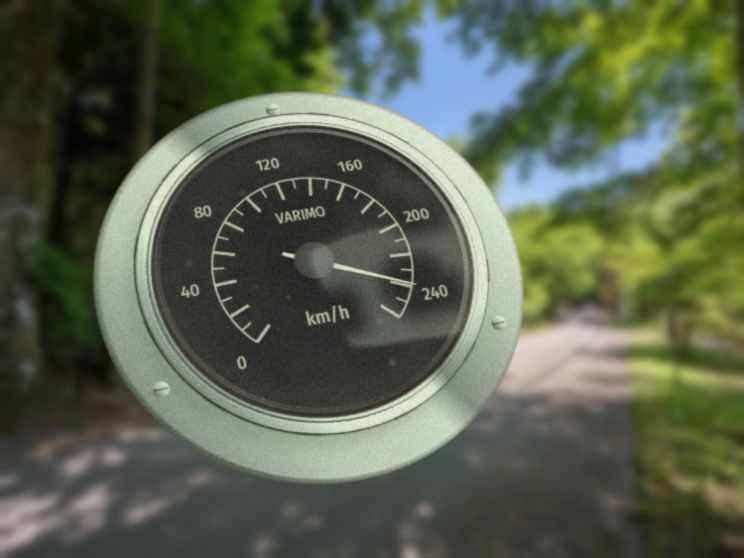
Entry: 240 km/h
